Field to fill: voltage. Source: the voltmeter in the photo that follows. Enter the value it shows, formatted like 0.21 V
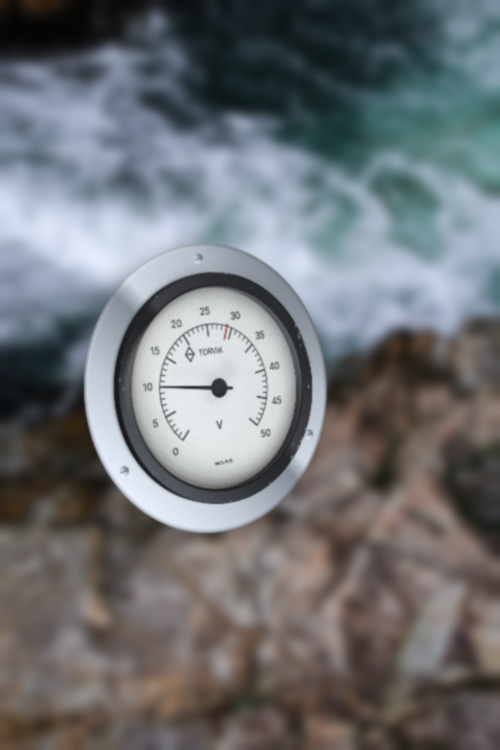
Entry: 10 V
